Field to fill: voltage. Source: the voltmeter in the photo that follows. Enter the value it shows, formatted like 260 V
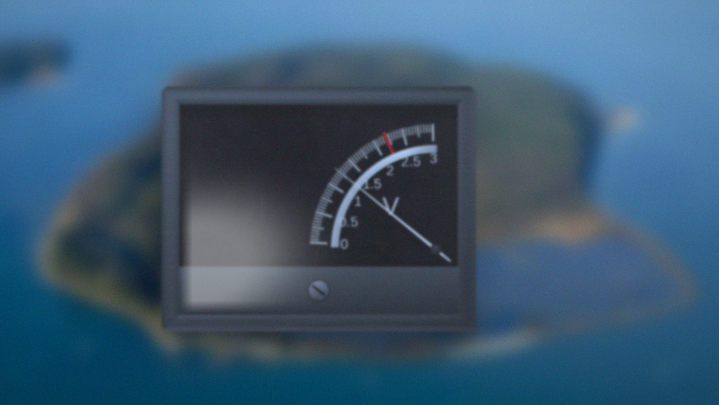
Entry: 1.25 V
